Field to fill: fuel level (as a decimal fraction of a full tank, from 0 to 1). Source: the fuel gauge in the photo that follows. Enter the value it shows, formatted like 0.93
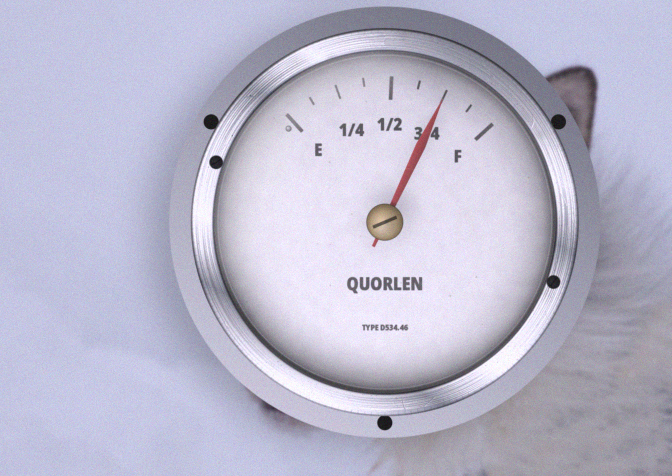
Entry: 0.75
